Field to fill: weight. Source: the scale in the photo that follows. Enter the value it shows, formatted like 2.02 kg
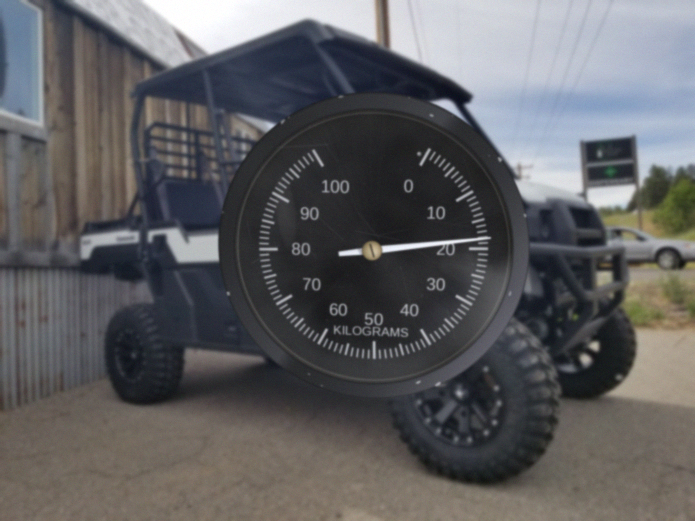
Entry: 18 kg
